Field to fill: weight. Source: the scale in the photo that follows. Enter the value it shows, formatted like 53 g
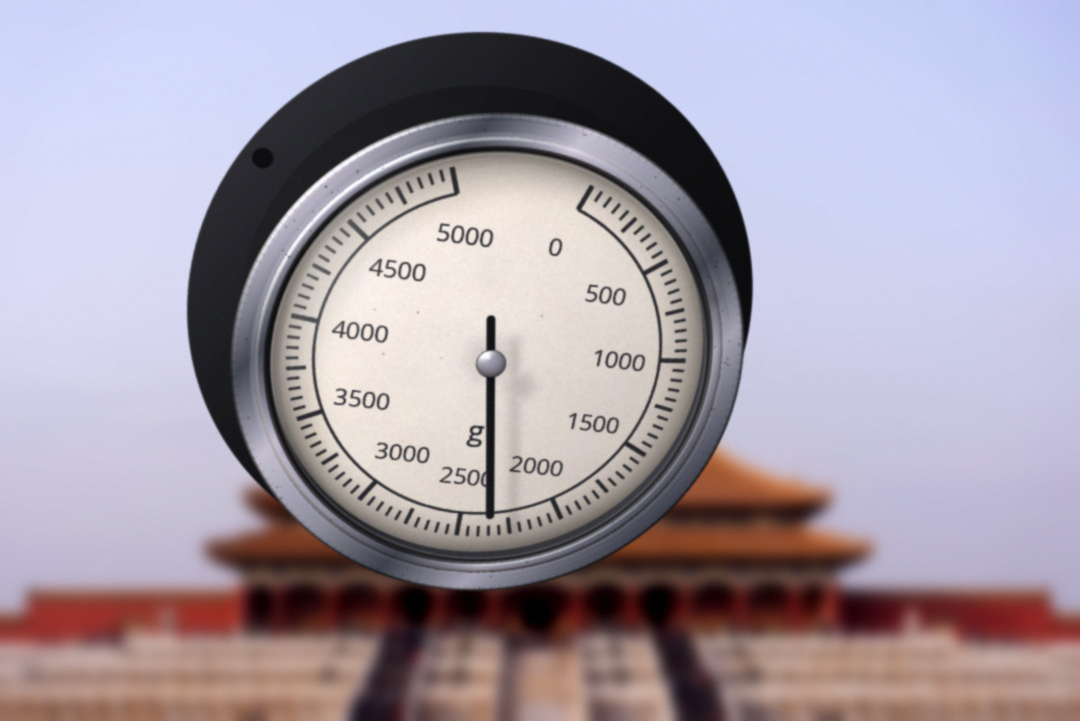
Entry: 2350 g
